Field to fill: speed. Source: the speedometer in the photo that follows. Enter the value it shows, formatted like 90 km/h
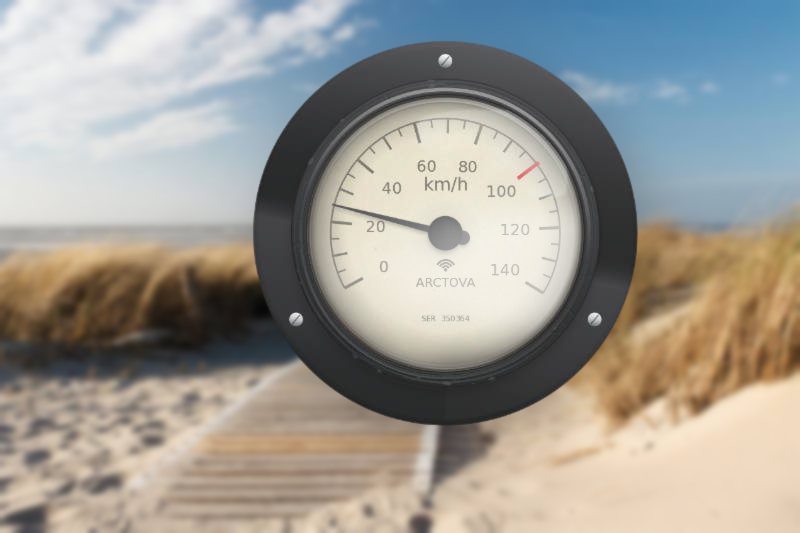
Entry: 25 km/h
